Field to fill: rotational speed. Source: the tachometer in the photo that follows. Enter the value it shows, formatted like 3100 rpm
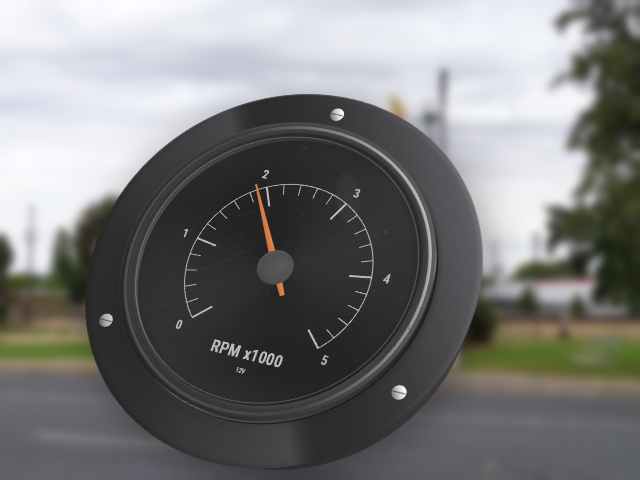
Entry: 1900 rpm
